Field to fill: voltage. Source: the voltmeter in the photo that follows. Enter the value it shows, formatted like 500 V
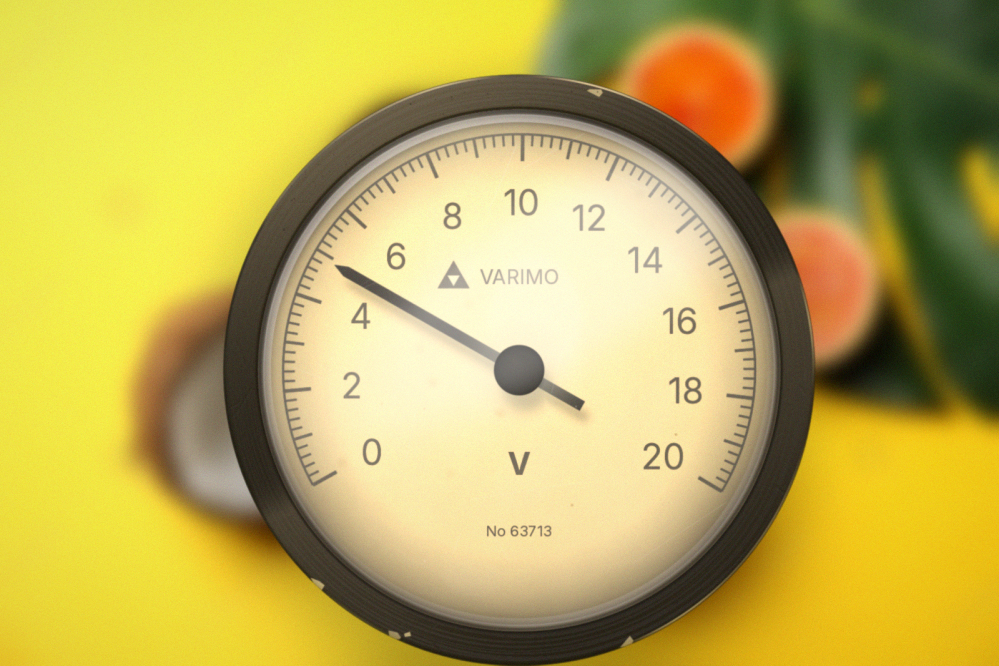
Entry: 4.9 V
